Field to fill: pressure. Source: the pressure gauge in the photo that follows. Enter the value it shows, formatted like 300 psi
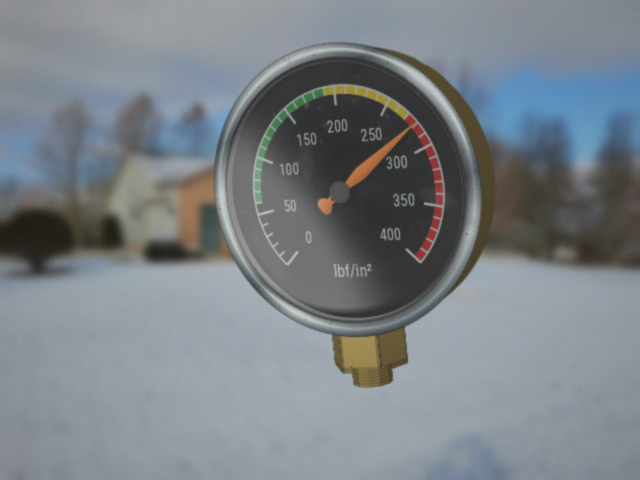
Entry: 280 psi
